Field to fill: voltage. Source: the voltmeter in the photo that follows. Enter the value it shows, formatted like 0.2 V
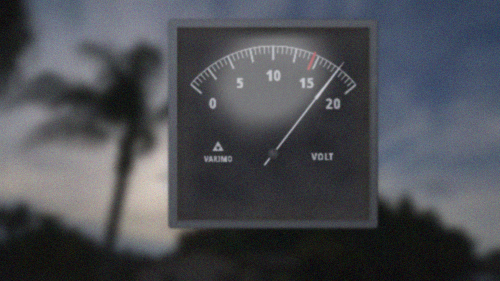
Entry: 17.5 V
